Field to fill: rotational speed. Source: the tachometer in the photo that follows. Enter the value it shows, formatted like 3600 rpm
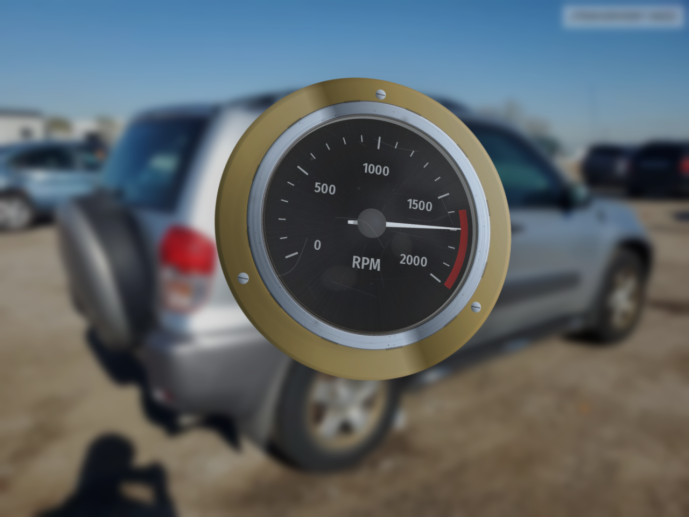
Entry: 1700 rpm
